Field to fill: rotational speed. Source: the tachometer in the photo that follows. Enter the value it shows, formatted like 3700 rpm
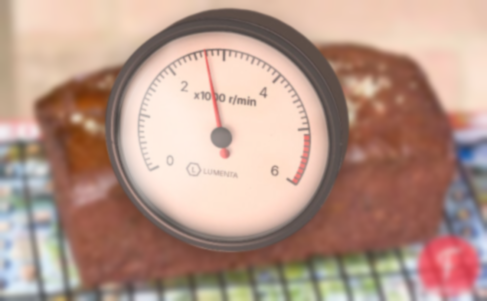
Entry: 2700 rpm
